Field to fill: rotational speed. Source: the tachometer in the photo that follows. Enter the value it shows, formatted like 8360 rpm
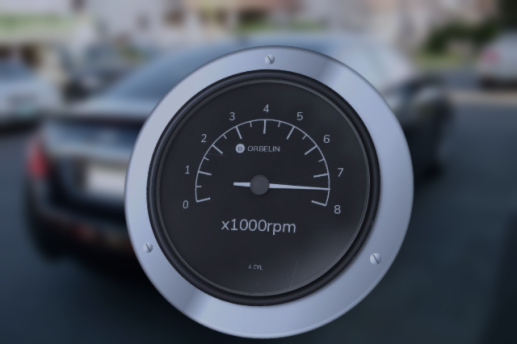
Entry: 7500 rpm
